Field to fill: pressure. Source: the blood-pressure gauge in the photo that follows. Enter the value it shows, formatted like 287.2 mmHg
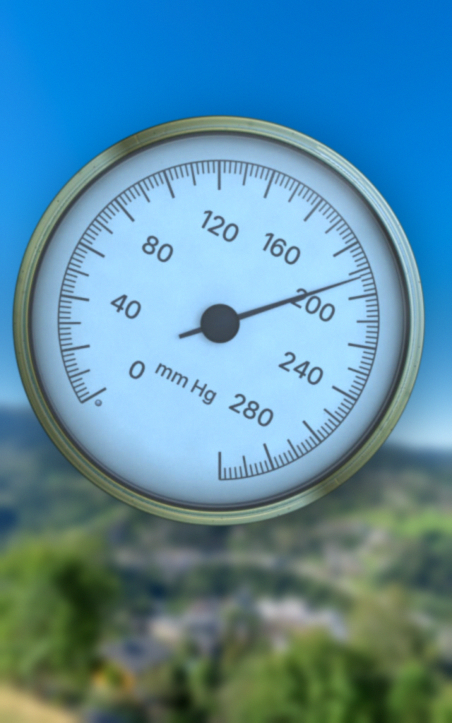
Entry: 192 mmHg
